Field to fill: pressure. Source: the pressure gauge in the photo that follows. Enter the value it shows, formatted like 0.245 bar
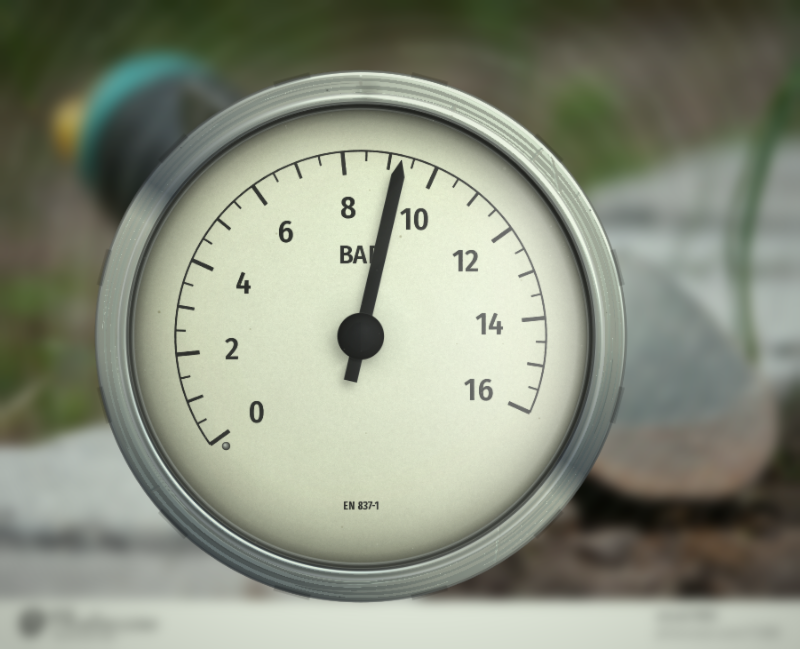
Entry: 9.25 bar
